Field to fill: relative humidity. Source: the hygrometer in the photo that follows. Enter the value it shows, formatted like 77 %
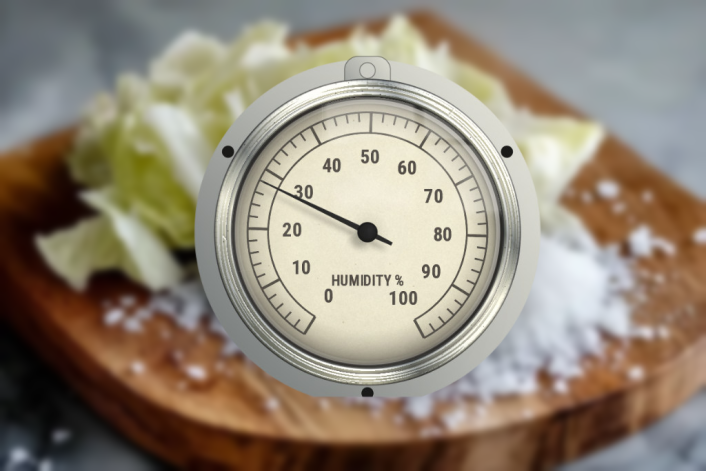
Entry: 28 %
